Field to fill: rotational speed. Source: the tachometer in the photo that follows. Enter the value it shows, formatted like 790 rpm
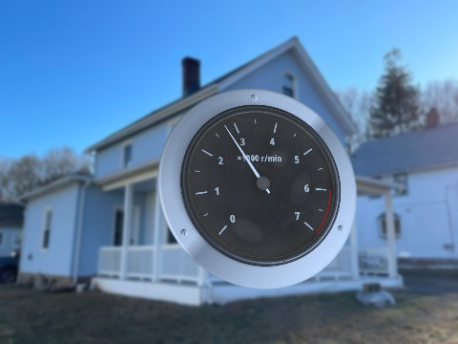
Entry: 2750 rpm
